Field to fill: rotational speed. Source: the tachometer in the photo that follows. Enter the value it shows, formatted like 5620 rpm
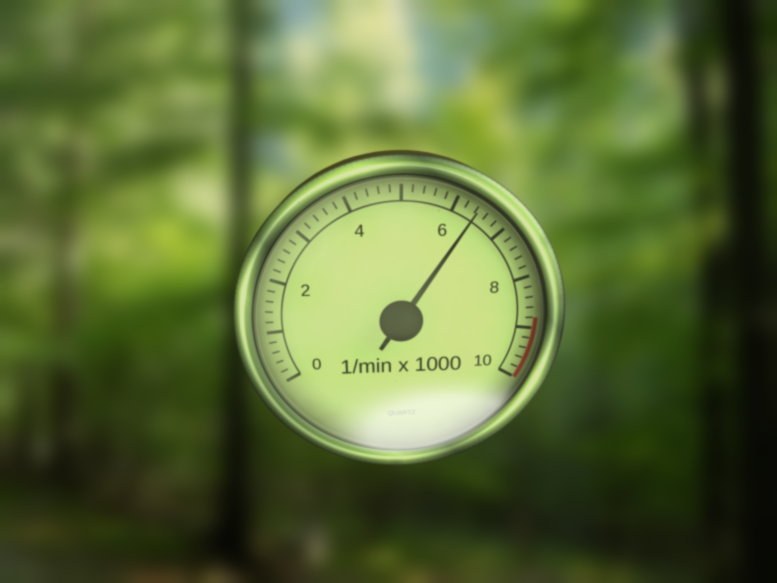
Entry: 6400 rpm
